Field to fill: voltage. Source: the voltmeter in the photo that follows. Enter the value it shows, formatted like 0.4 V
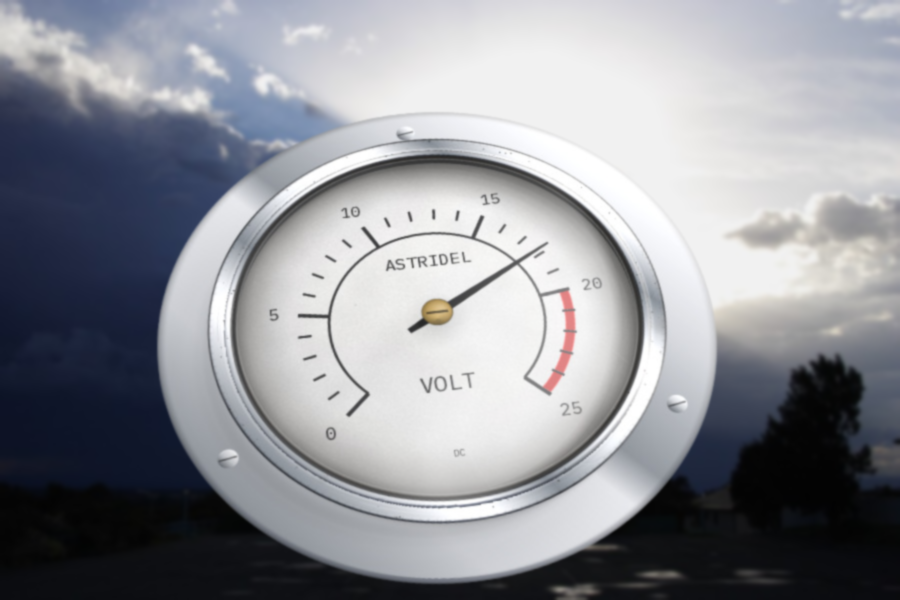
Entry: 18 V
